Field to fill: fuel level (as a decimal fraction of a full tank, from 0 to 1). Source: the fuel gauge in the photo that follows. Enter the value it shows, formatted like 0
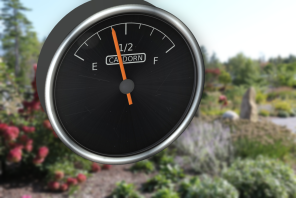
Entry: 0.375
